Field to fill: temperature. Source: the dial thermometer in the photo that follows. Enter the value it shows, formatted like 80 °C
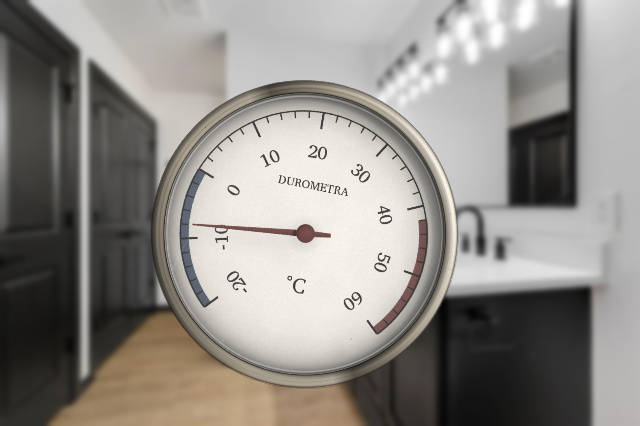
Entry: -8 °C
